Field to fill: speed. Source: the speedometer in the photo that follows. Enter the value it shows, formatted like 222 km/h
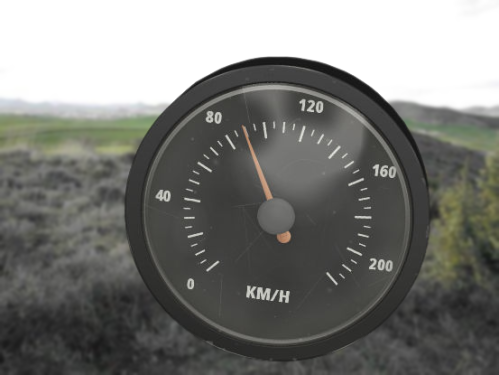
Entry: 90 km/h
